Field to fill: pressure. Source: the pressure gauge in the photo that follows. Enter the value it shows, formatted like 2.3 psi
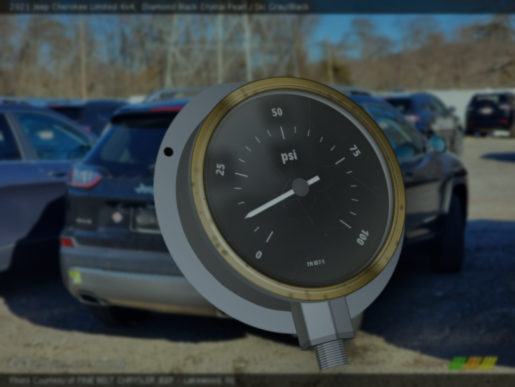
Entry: 10 psi
